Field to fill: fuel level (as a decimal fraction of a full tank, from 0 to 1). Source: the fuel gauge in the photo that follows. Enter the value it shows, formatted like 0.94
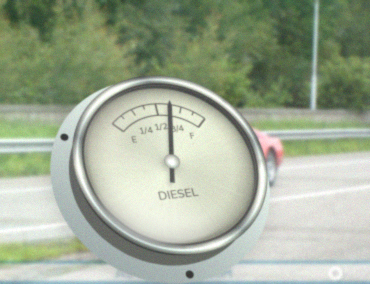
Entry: 0.625
